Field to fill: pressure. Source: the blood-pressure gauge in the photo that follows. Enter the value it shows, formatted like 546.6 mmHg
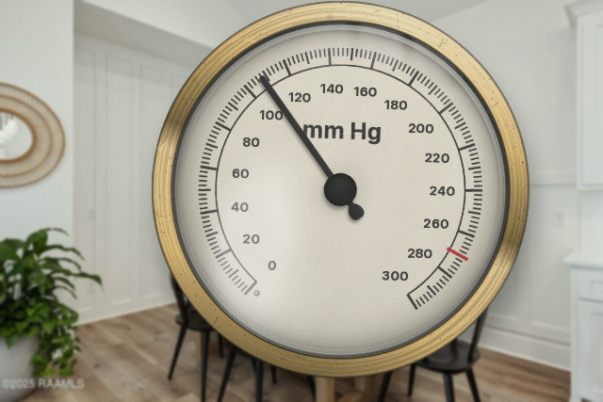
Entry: 108 mmHg
